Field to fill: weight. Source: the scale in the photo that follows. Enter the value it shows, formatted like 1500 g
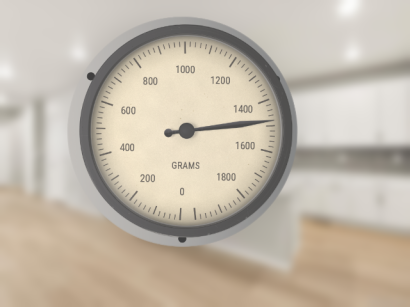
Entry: 1480 g
